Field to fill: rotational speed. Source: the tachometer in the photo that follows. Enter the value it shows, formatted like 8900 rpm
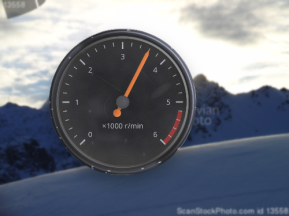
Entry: 3600 rpm
